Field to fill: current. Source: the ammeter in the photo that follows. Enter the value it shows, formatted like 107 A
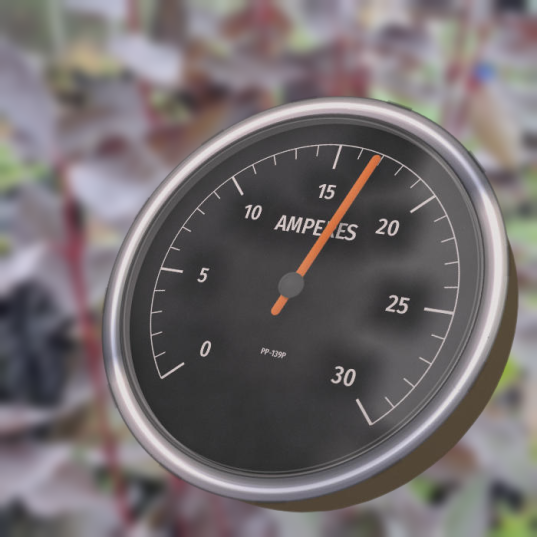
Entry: 17 A
